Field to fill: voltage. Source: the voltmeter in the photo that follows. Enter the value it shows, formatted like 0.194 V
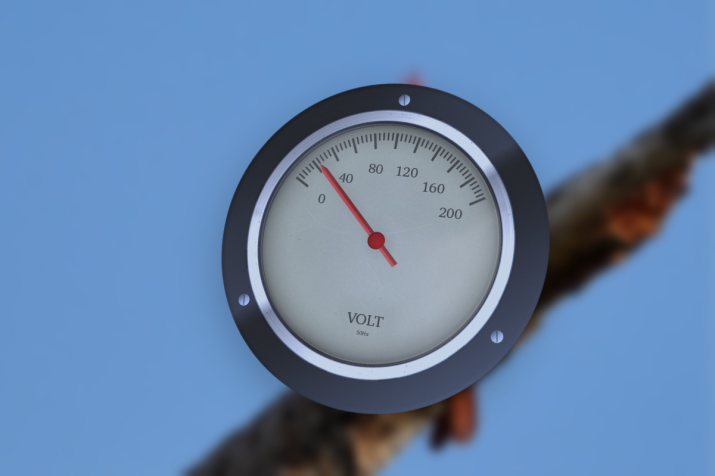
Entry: 24 V
